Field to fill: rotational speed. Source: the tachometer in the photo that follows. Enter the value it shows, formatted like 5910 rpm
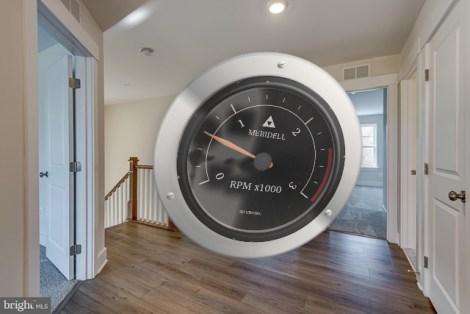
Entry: 600 rpm
